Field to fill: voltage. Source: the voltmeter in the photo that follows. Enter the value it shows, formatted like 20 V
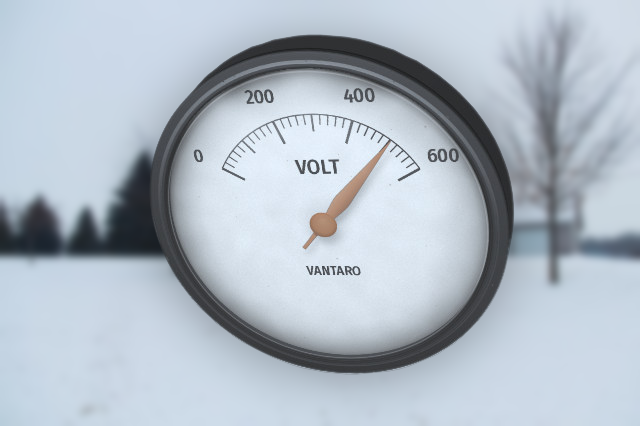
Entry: 500 V
